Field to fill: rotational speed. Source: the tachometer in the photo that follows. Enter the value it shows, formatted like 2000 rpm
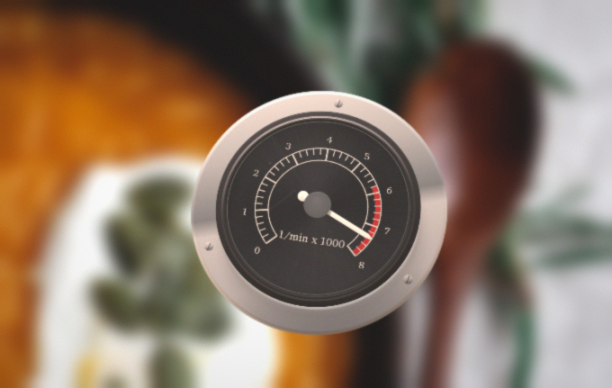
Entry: 7400 rpm
